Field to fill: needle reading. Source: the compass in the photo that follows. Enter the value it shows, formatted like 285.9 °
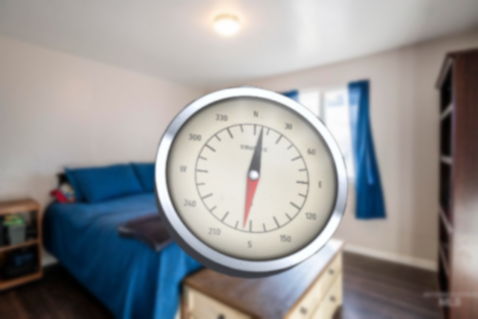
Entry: 187.5 °
